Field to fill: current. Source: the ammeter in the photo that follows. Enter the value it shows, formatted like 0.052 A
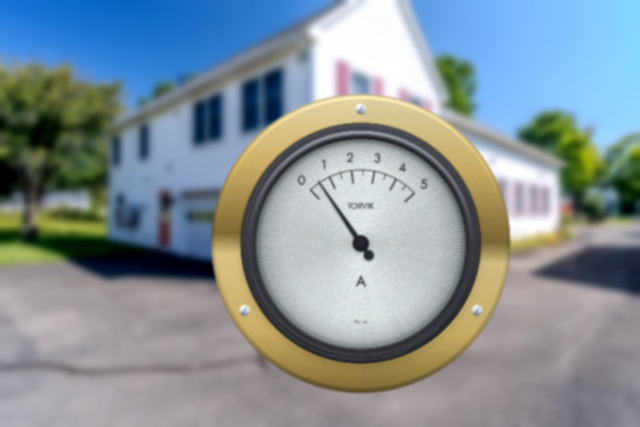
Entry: 0.5 A
